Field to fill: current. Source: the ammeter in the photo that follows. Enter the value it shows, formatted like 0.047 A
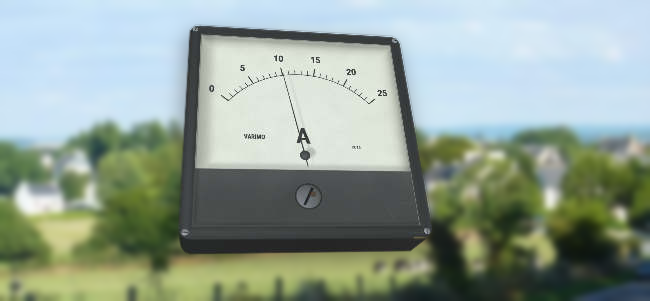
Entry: 10 A
